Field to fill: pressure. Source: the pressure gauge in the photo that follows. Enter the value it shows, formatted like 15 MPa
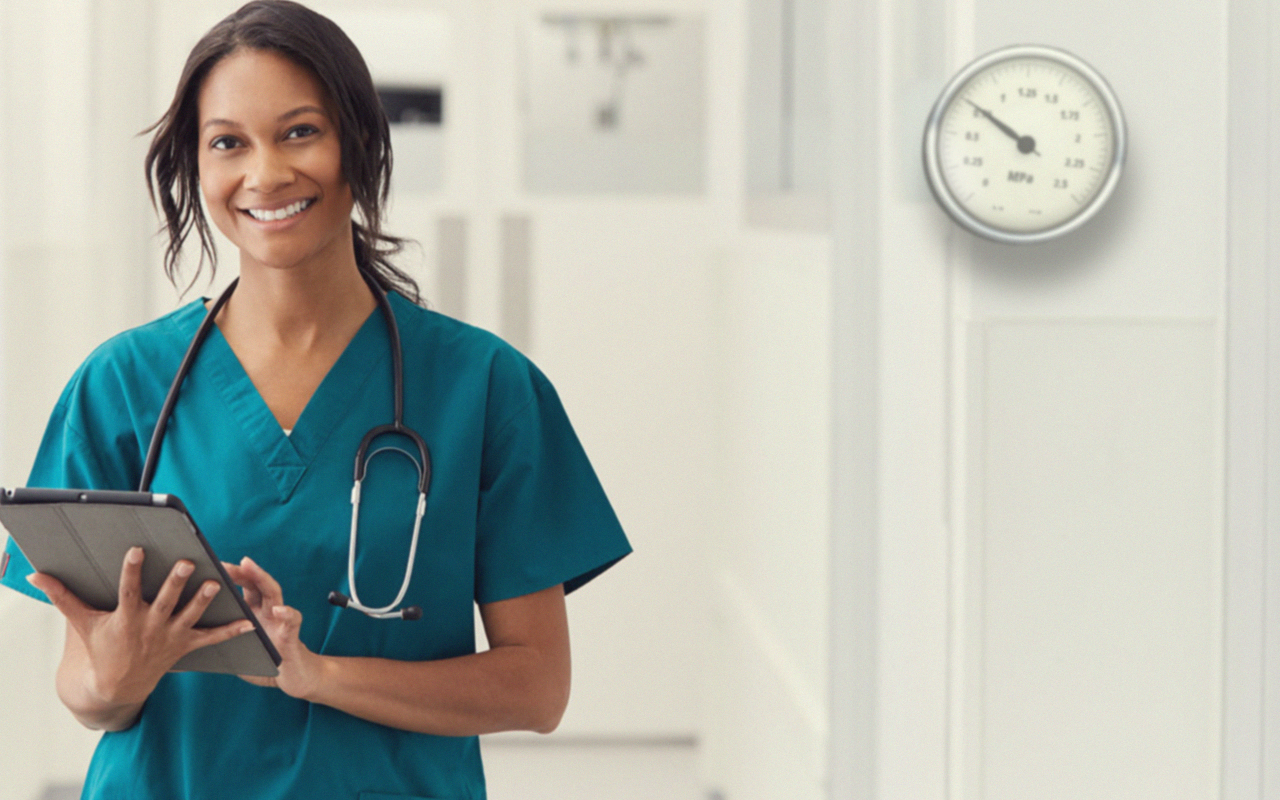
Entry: 0.75 MPa
